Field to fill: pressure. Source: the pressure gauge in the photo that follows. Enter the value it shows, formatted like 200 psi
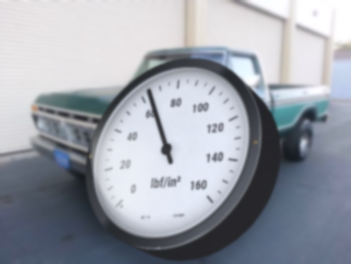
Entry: 65 psi
